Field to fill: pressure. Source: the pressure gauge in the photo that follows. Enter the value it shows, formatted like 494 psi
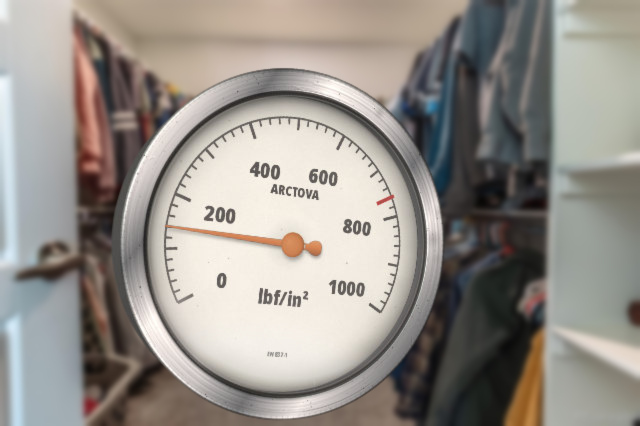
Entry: 140 psi
